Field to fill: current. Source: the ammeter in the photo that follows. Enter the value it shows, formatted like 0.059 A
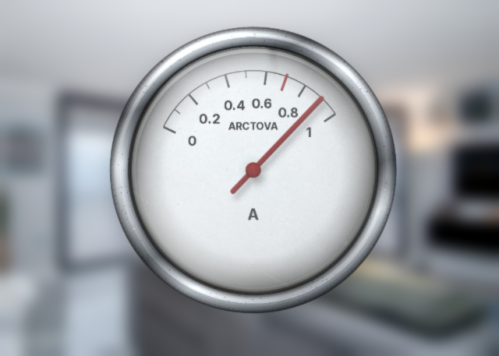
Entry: 0.9 A
